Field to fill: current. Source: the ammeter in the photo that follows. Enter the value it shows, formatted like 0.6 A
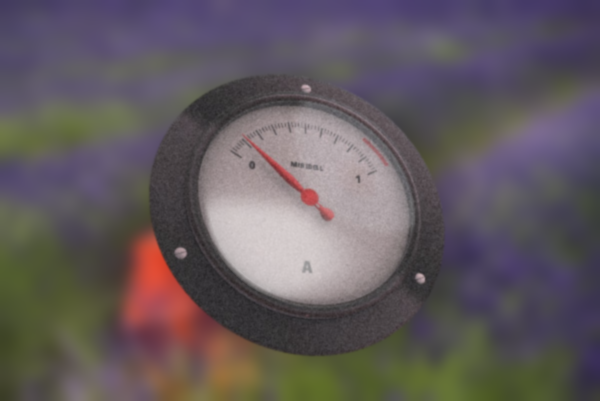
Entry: 0.1 A
